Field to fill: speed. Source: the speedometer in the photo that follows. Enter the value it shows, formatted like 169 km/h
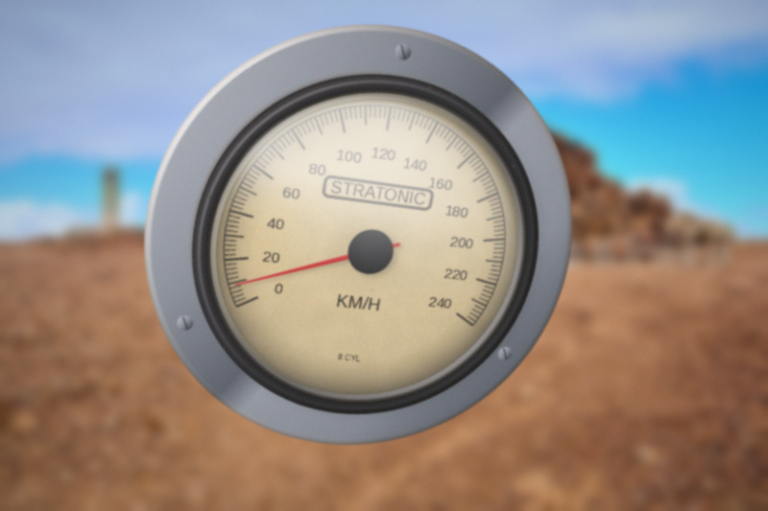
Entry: 10 km/h
